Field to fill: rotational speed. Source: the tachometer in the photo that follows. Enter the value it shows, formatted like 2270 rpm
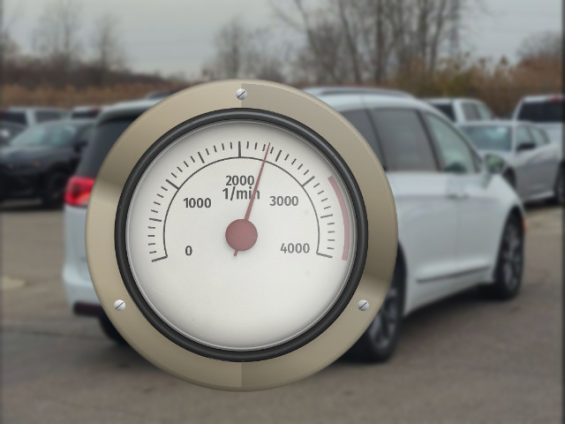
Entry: 2350 rpm
